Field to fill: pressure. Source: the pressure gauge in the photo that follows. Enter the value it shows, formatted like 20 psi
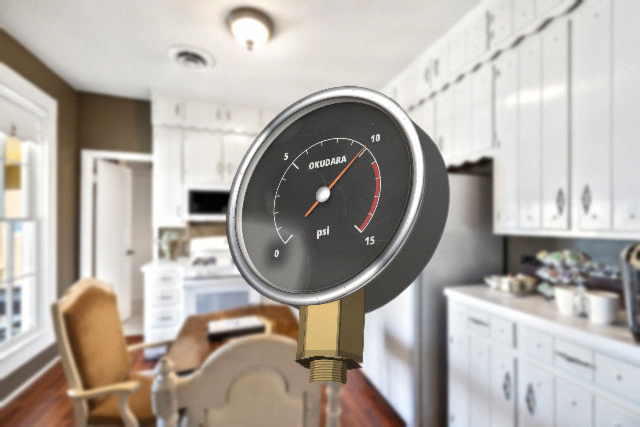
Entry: 10 psi
